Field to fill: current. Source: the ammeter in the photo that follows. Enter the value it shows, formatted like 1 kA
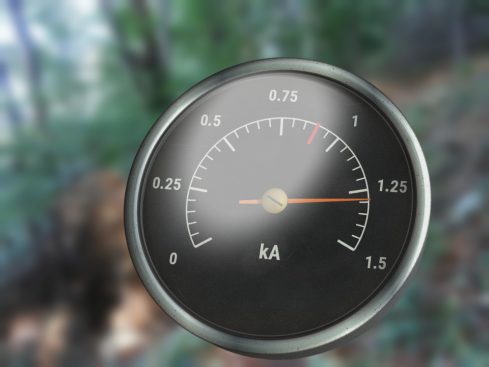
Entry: 1.3 kA
